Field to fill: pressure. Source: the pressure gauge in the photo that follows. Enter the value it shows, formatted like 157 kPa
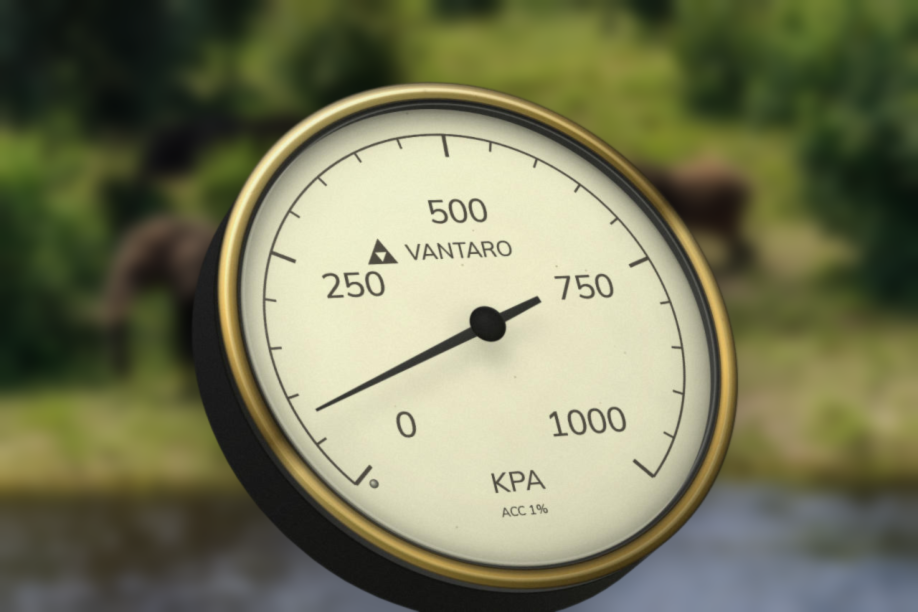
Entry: 75 kPa
